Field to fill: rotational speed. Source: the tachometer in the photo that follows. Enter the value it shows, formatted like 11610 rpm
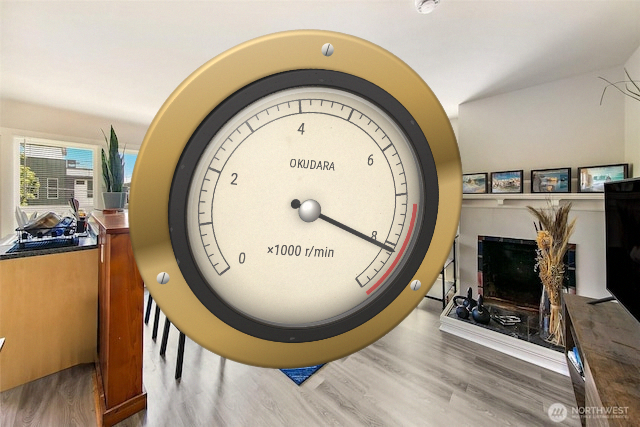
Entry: 8100 rpm
